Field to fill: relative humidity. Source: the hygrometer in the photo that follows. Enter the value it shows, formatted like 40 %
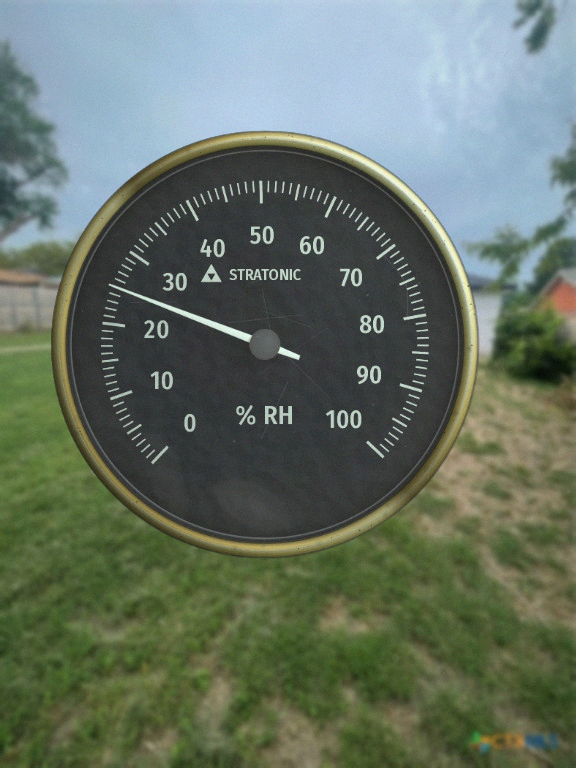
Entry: 25 %
